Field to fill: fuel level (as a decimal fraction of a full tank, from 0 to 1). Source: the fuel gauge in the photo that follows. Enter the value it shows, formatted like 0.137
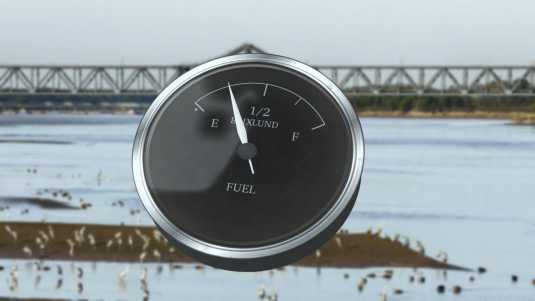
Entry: 0.25
